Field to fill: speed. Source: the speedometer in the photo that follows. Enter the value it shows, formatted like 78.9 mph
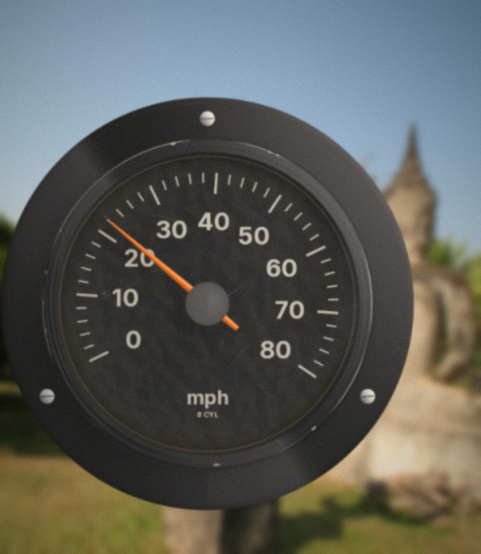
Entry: 22 mph
